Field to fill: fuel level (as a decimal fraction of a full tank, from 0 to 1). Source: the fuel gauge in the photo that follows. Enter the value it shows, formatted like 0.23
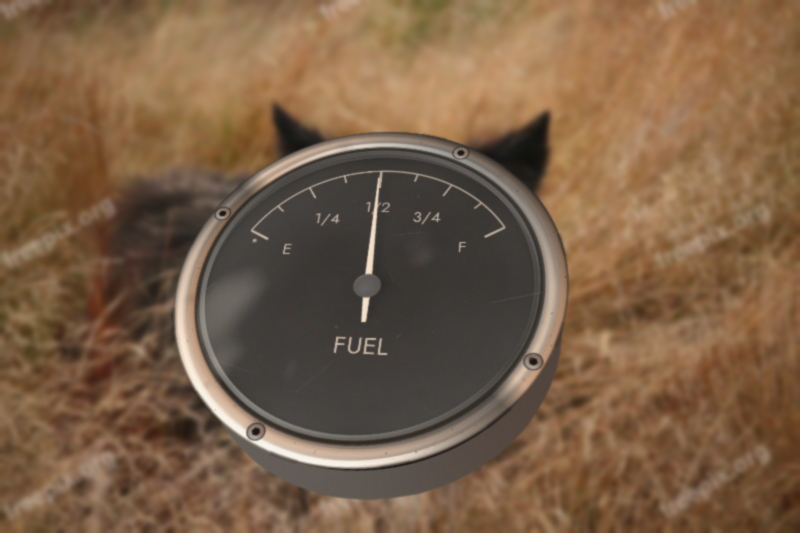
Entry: 0.5
